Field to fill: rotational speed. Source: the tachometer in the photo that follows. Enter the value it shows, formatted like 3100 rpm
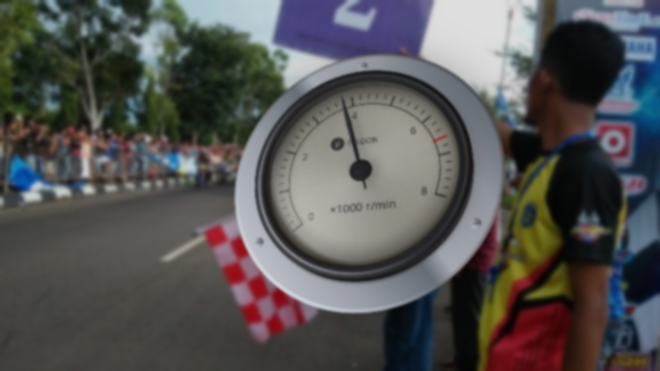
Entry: 3800 rpm
